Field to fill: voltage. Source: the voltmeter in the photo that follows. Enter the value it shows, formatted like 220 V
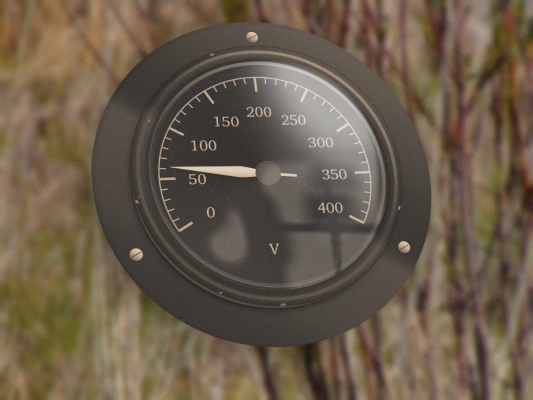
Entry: 60 V
